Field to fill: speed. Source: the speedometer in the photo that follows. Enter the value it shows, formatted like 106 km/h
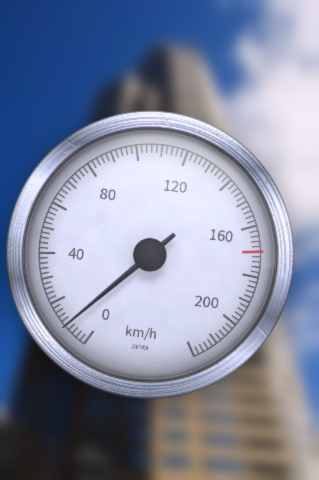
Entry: 10 km/h
